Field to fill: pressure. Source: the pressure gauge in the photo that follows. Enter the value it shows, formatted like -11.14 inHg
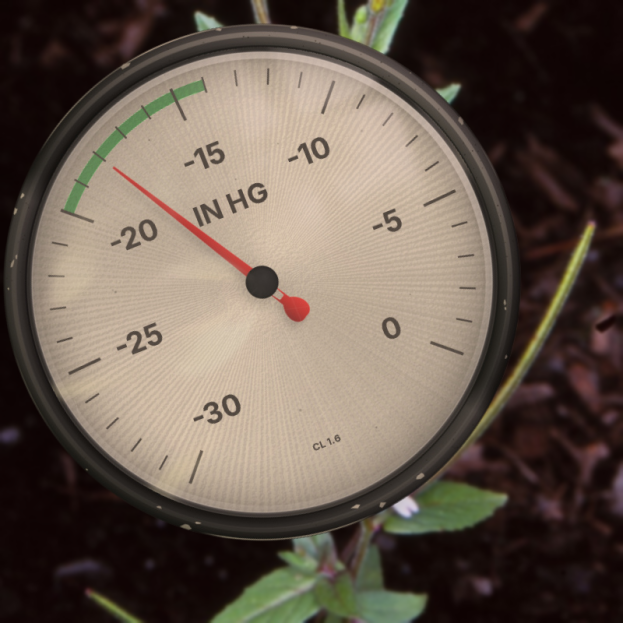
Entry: -18 inHg
